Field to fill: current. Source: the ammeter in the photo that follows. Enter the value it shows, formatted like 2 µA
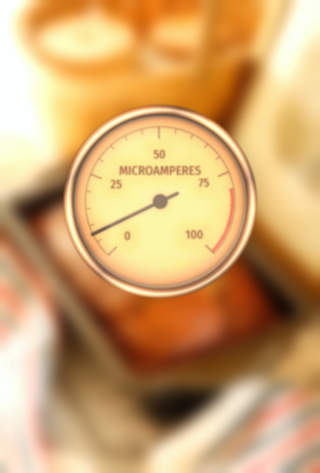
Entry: 7.5 µA
